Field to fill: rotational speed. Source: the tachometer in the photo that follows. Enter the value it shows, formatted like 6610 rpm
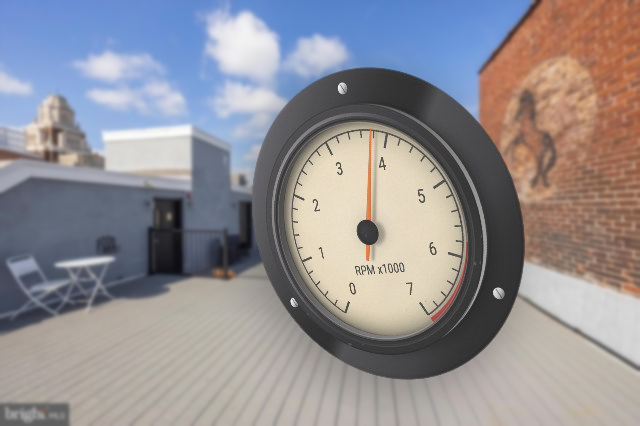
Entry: 3800 rpm
